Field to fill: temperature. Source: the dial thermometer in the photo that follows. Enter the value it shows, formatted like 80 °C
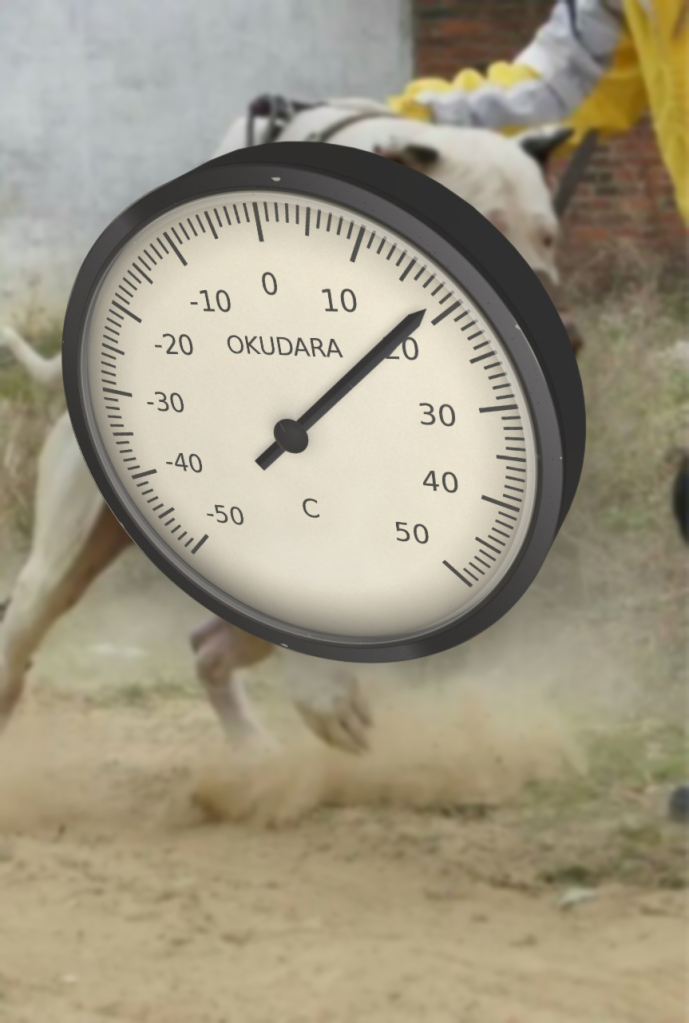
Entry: 18.5 °C
